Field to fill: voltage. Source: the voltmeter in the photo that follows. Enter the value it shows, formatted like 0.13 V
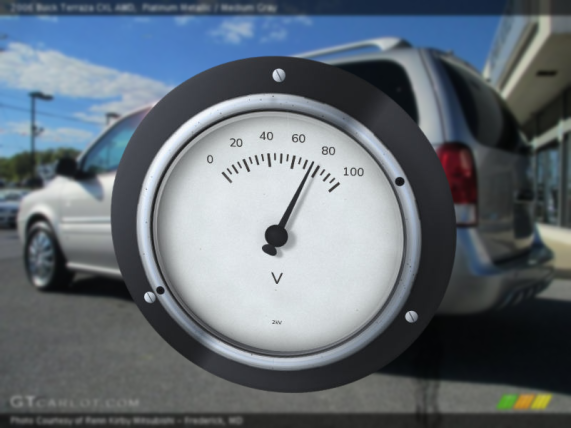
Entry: 75 V
